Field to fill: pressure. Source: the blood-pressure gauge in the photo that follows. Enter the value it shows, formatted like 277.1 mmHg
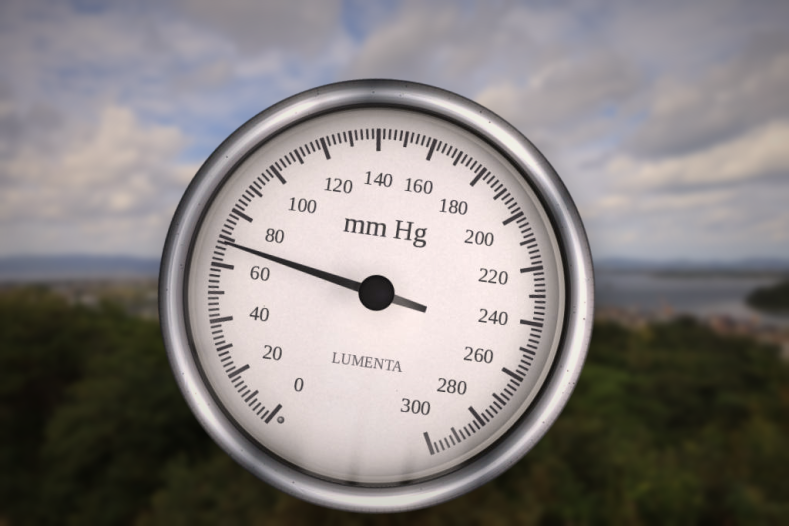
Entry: 68 mmHg
